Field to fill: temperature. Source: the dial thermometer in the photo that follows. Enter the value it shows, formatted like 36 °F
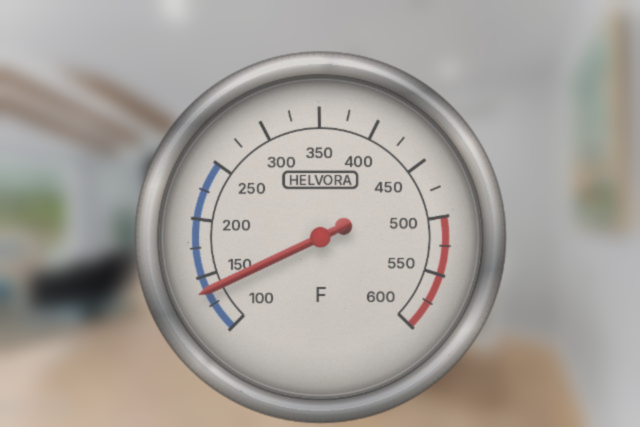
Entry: 137.5 °F
